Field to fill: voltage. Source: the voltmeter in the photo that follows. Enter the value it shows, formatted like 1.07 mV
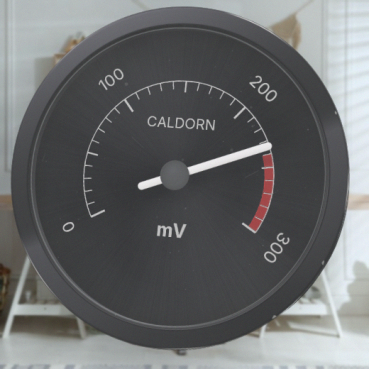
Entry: 235 mV
